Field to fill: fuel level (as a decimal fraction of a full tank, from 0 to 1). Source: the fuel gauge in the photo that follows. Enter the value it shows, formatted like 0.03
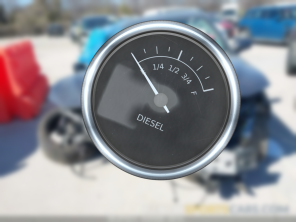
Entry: 0
